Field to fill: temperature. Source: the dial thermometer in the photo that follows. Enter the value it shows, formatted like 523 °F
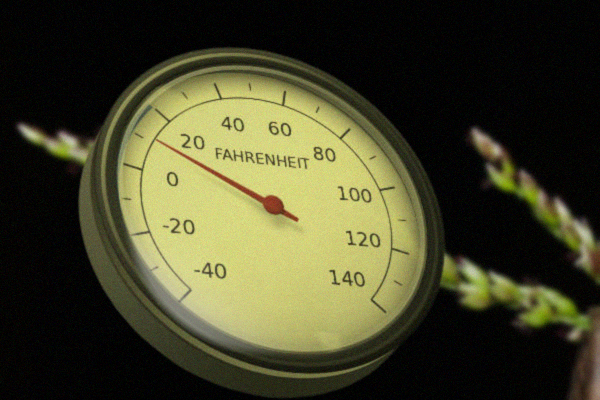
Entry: 10 °F
